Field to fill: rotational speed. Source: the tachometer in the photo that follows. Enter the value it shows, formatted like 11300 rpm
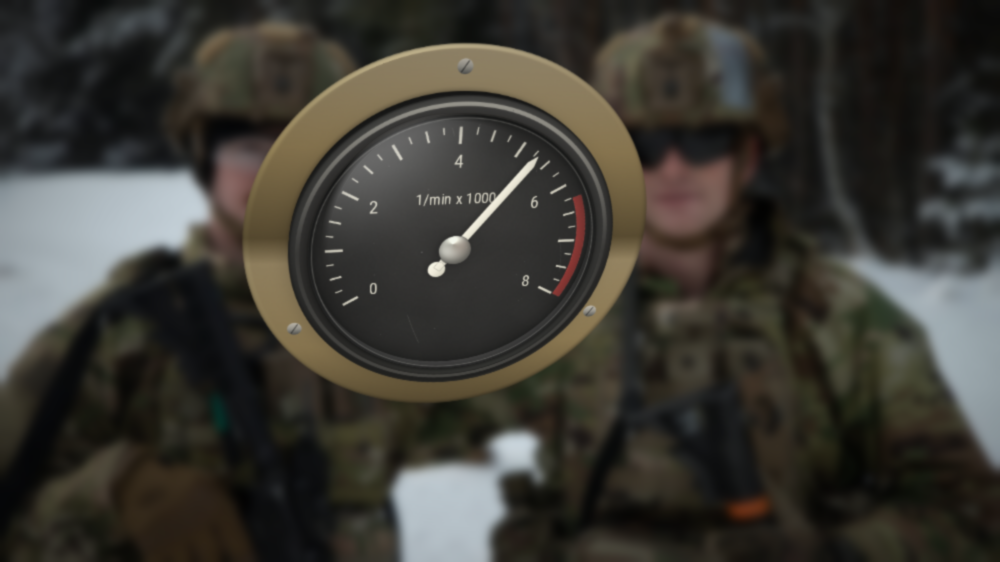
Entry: 5250 rpm
